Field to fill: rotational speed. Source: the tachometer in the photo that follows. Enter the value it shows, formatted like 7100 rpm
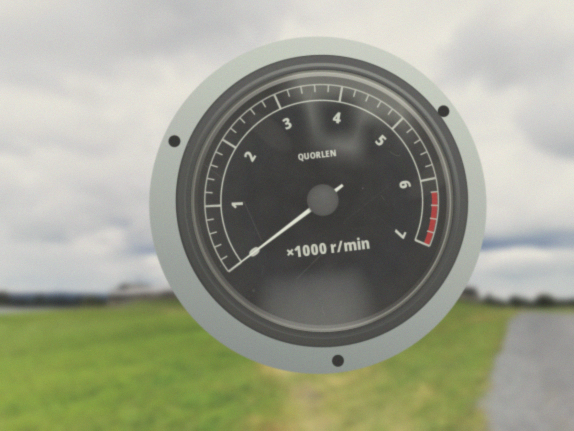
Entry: 0 rpm
